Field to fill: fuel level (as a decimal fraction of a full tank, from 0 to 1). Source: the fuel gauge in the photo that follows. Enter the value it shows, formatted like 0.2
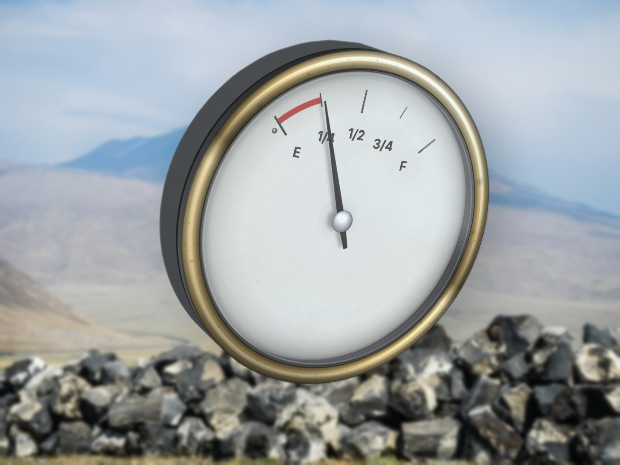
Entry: 0.25
